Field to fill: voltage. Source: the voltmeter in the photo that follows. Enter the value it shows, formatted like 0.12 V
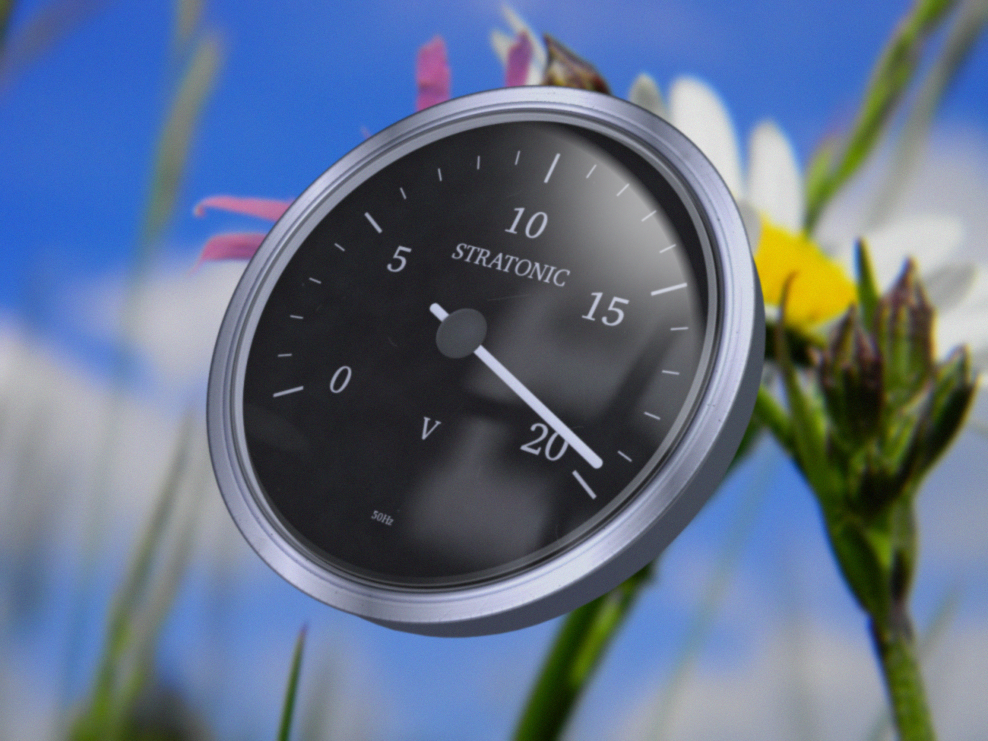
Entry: 19.5 V
